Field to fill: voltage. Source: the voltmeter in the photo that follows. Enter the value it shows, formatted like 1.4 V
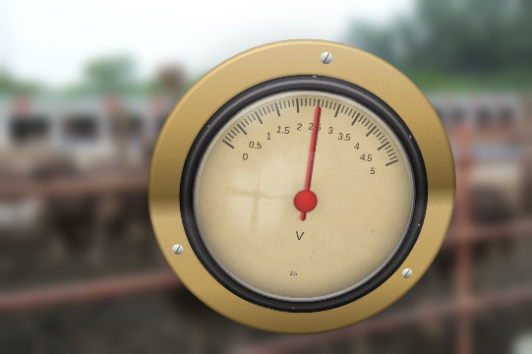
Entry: 2.5 V
